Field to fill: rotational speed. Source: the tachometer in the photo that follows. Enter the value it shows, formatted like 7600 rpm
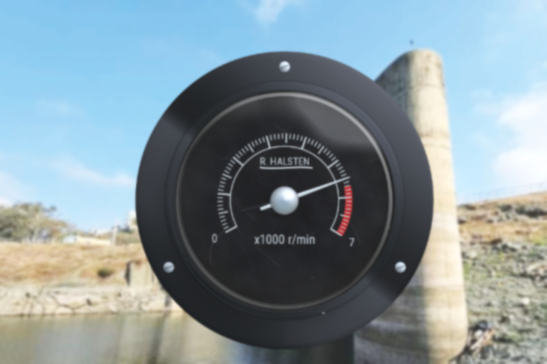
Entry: 5500 rpm
